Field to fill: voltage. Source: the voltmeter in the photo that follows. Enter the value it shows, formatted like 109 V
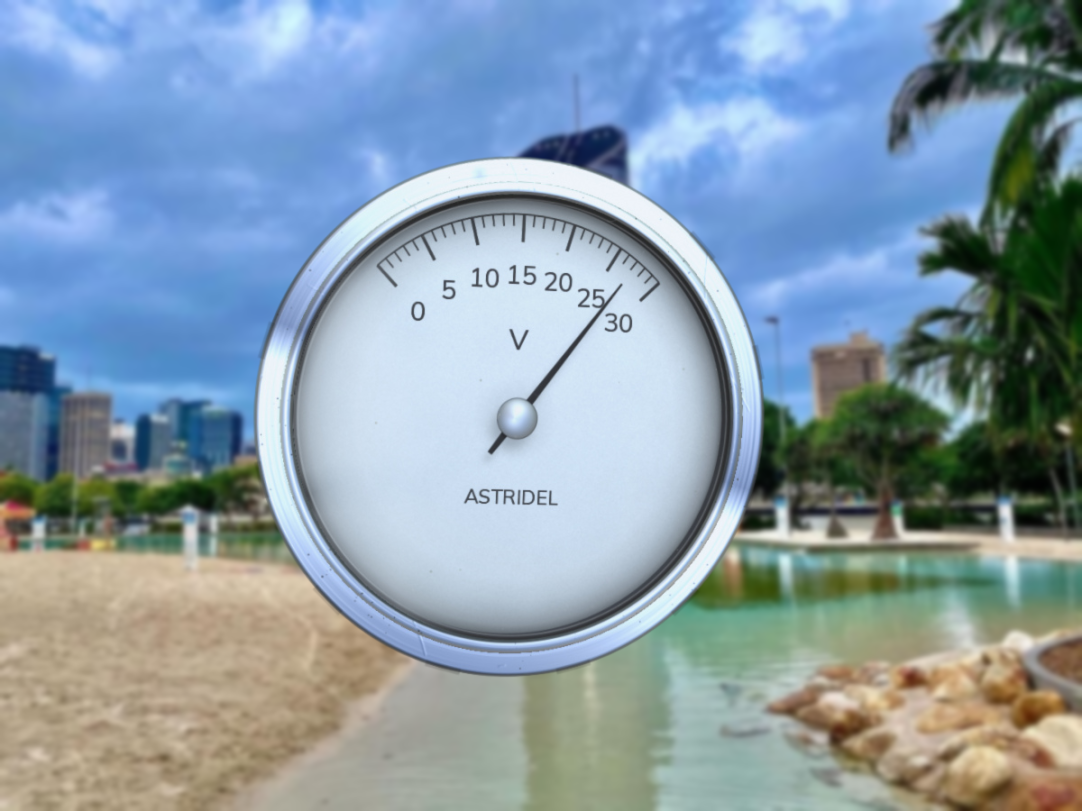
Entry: 27 V
